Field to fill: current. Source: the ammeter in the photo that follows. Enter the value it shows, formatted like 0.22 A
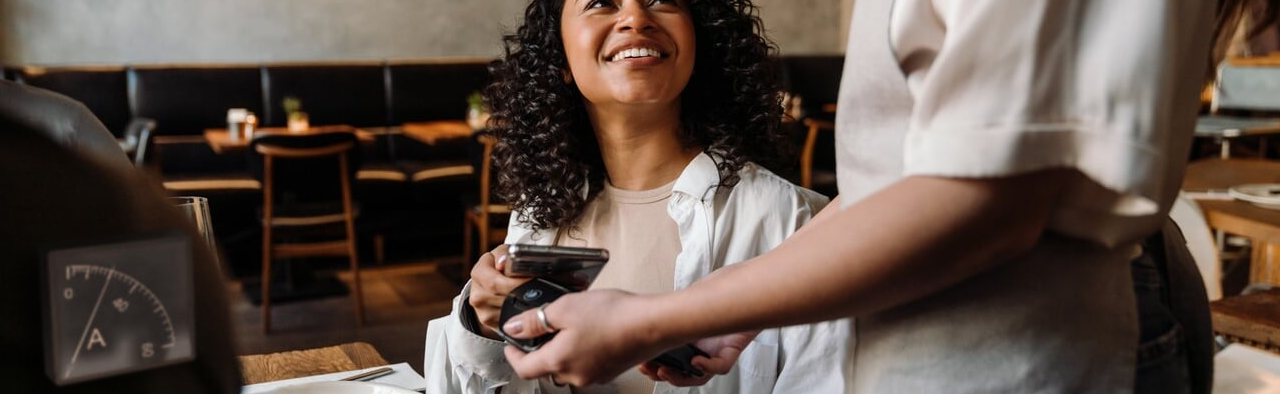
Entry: 30 A
